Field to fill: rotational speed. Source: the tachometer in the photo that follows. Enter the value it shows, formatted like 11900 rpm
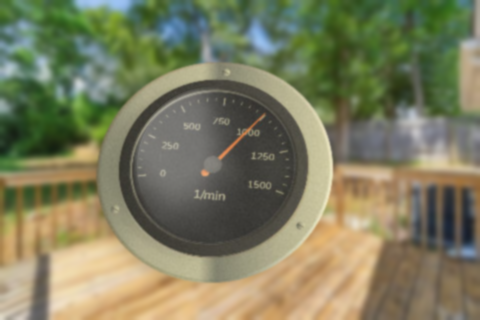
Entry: 1000 rpm
